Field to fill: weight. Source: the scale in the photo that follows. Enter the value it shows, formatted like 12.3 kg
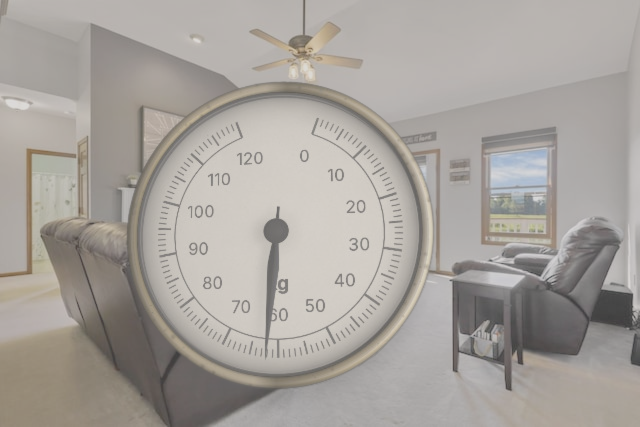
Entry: 62 kg
